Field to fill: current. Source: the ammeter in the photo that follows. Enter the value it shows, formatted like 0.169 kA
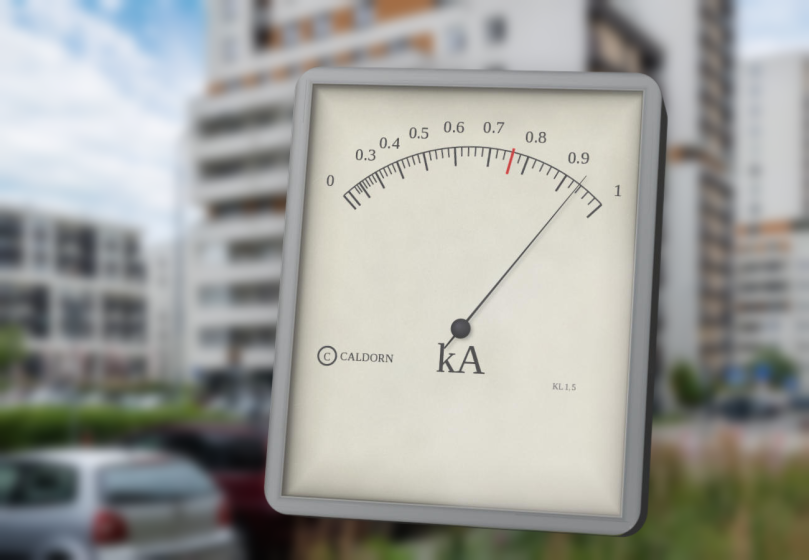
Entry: 0.94 kA
